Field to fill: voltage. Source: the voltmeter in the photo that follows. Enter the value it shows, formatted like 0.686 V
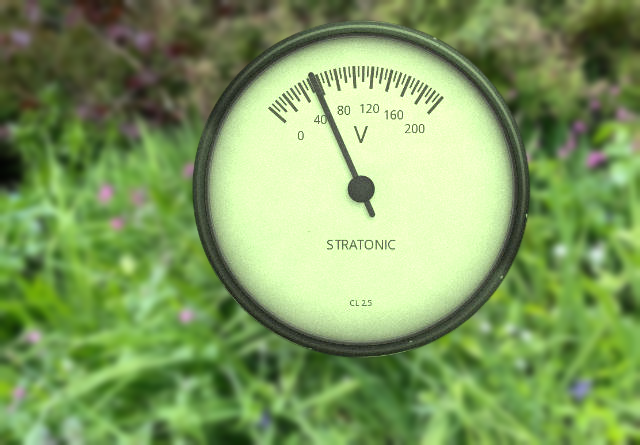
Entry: 55 V
